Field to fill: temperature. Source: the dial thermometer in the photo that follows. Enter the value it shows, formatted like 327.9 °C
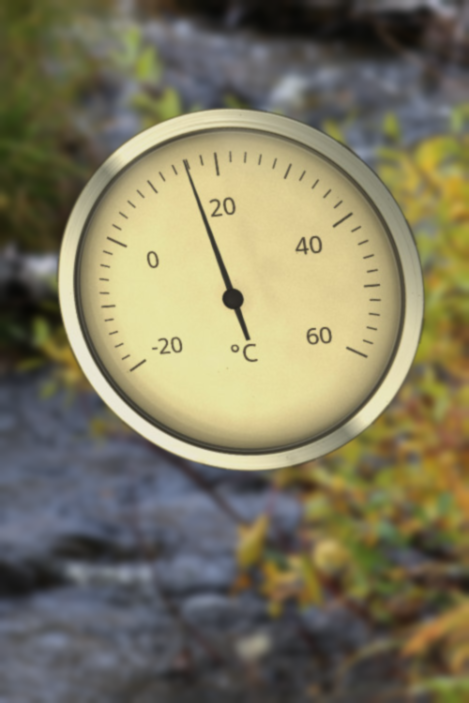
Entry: 16 °C
